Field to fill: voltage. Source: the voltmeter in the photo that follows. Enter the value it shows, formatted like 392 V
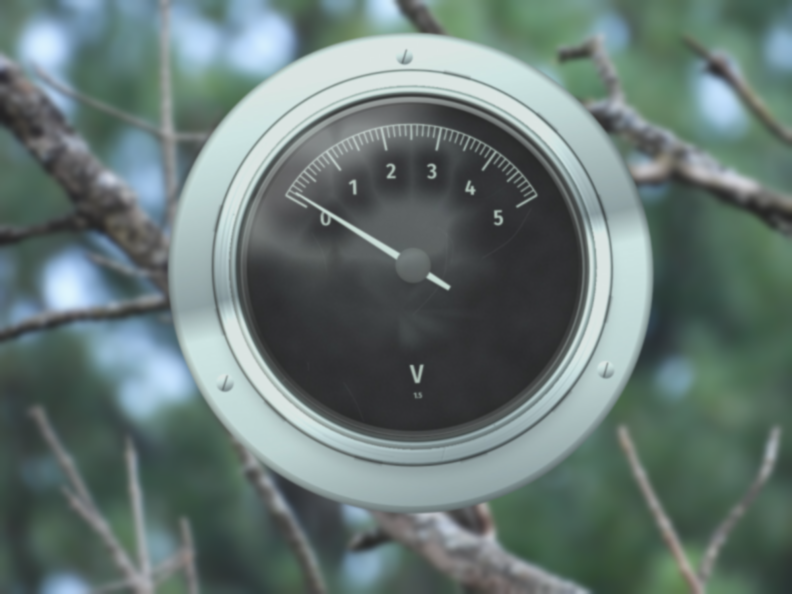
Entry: 0.1 V
